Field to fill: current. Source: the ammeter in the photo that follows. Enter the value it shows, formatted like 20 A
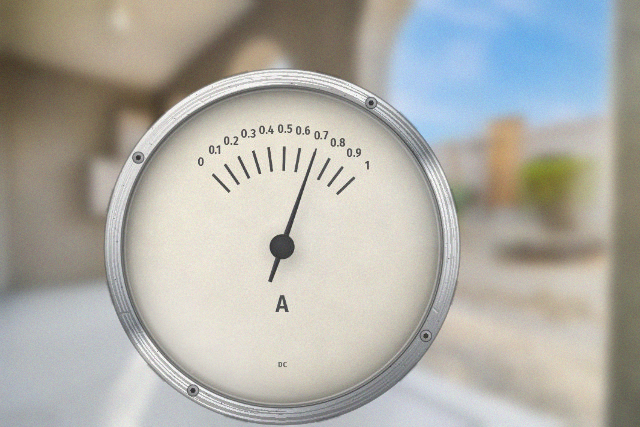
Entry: 0.7 A
